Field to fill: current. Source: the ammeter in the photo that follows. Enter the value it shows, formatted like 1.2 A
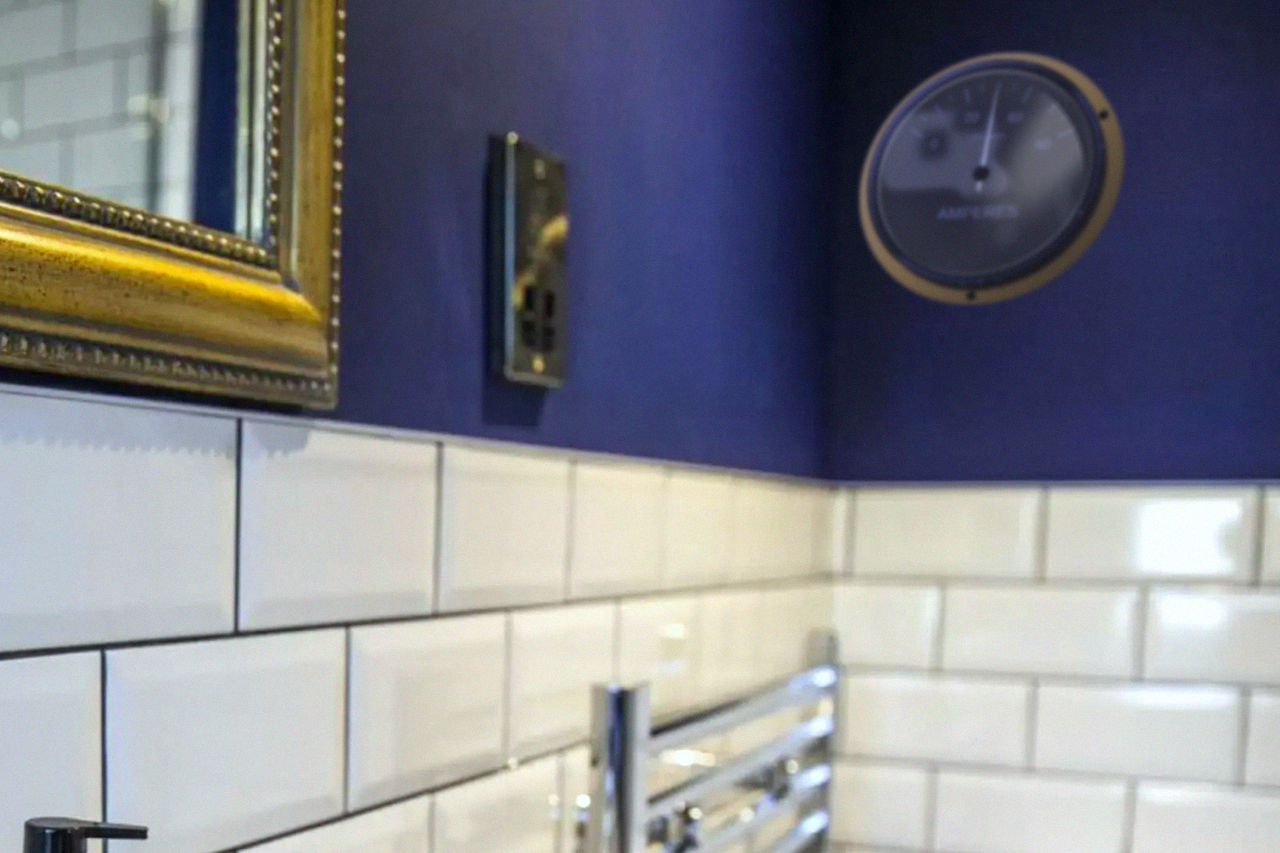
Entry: 30 A
